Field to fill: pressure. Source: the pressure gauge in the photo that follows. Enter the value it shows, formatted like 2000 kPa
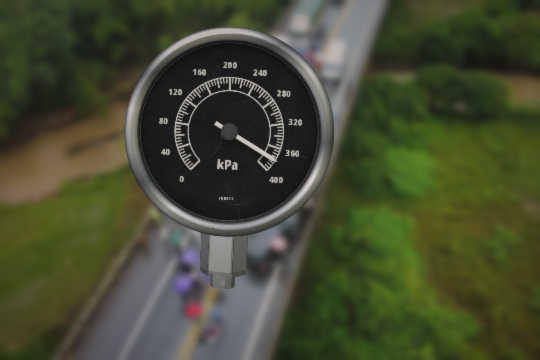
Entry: 380 kPa
